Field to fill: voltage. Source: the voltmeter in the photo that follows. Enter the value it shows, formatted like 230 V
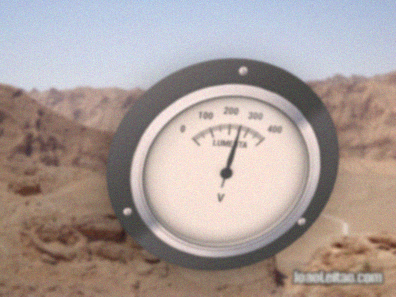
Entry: 250 V
